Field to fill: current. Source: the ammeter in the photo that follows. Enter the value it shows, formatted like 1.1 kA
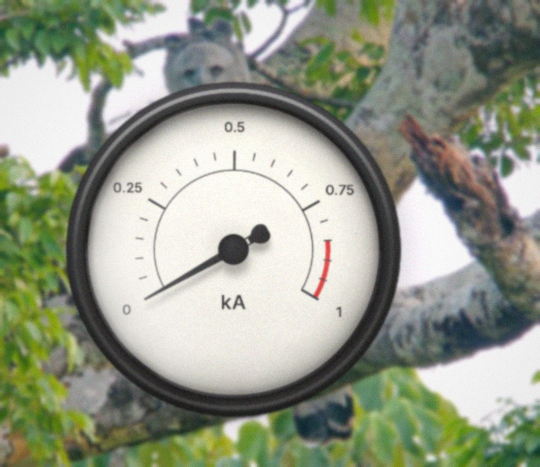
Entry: 0 kA
